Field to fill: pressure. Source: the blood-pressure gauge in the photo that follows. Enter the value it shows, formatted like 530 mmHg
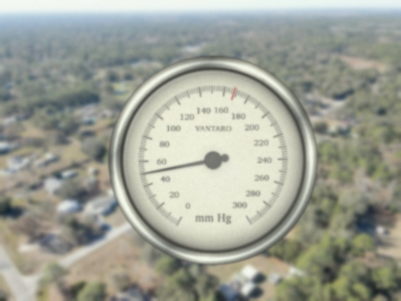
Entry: 50 mmHg
